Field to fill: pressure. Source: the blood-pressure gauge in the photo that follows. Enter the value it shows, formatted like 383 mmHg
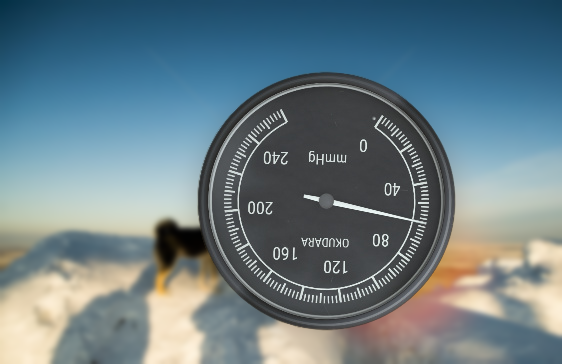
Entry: 60 mmHg
